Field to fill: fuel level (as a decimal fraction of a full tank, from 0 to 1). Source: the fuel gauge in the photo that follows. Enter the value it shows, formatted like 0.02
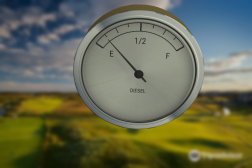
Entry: 0.125
